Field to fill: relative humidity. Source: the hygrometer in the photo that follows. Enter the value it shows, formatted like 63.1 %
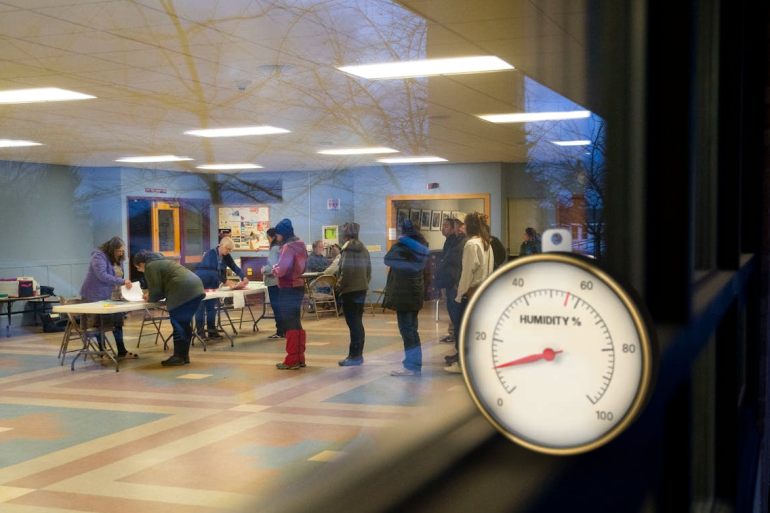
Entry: 10 %
